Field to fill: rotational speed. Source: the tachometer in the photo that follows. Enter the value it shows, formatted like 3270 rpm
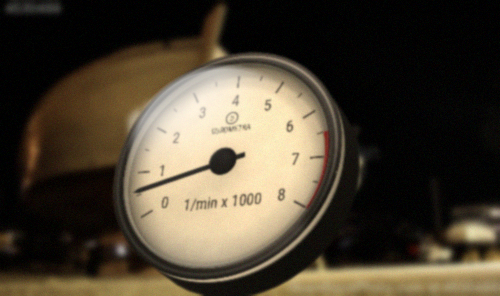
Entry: 500 rpm
